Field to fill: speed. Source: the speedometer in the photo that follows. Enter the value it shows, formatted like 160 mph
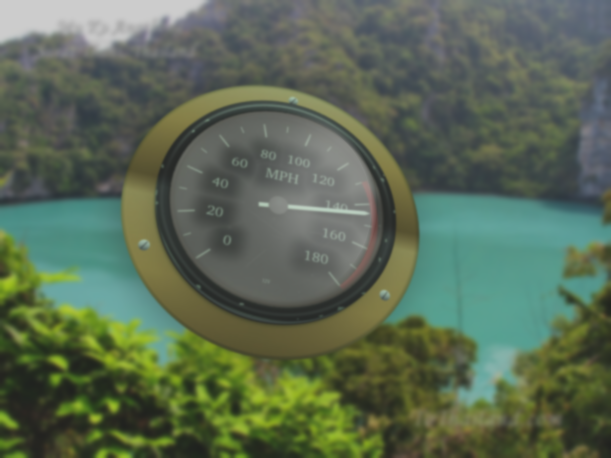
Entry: 145 mph
